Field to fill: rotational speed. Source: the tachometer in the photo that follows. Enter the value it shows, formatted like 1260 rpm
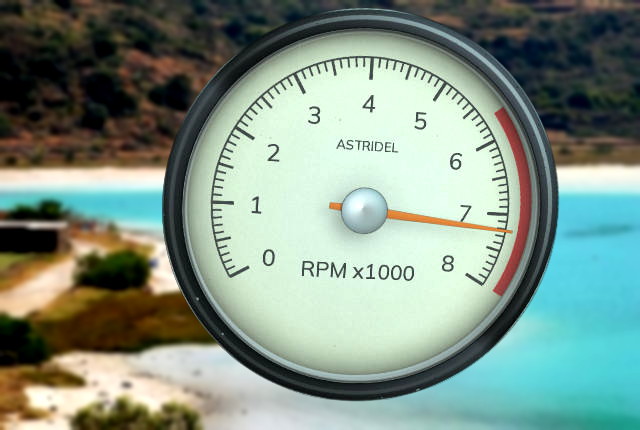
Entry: 7200 rpm
